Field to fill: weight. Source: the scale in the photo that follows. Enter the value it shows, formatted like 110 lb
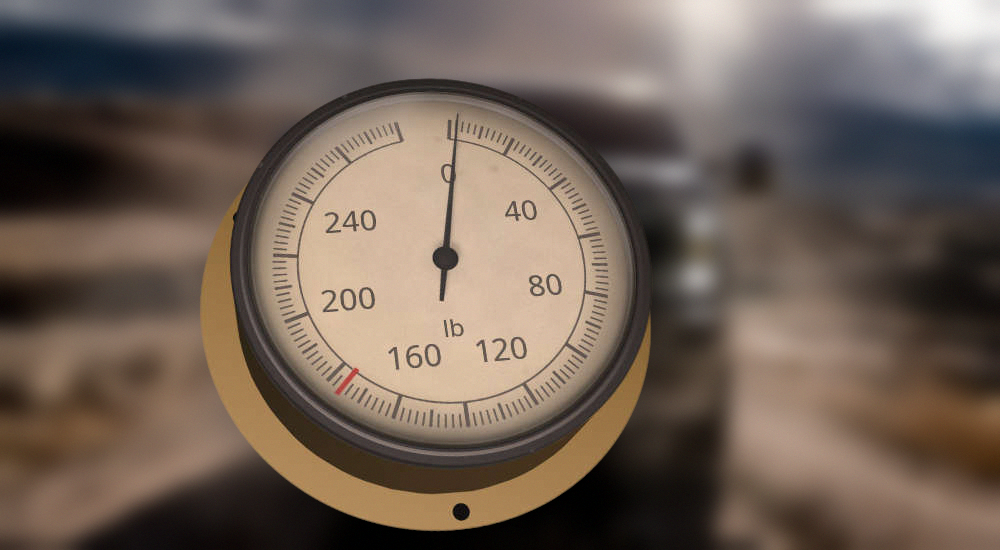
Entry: 2 lb
